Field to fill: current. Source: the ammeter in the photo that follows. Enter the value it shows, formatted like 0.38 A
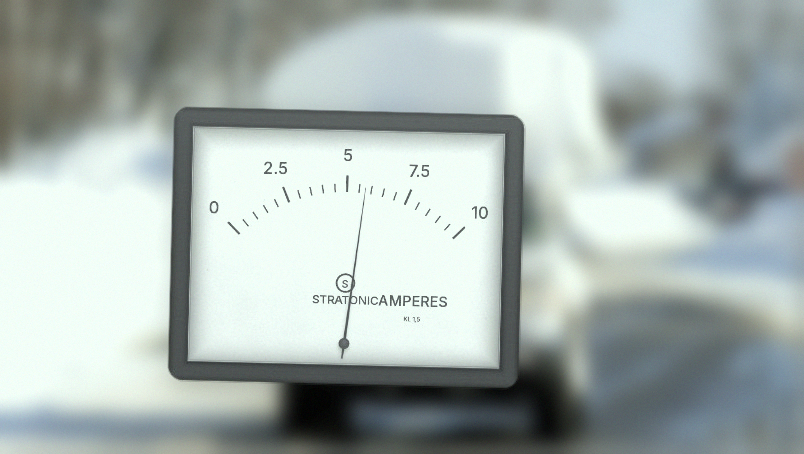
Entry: 5.75 A
